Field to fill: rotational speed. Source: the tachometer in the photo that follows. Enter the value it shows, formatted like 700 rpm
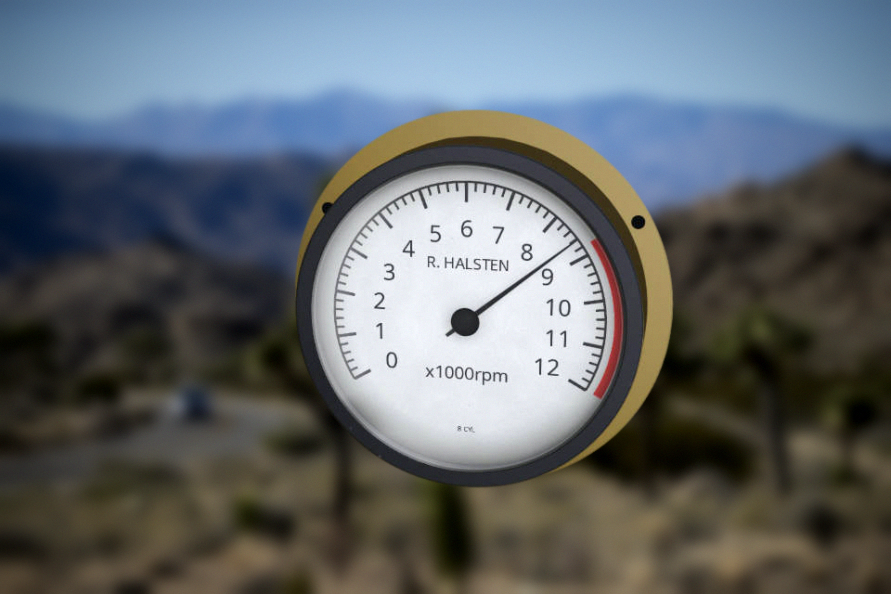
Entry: 8600 rpm
